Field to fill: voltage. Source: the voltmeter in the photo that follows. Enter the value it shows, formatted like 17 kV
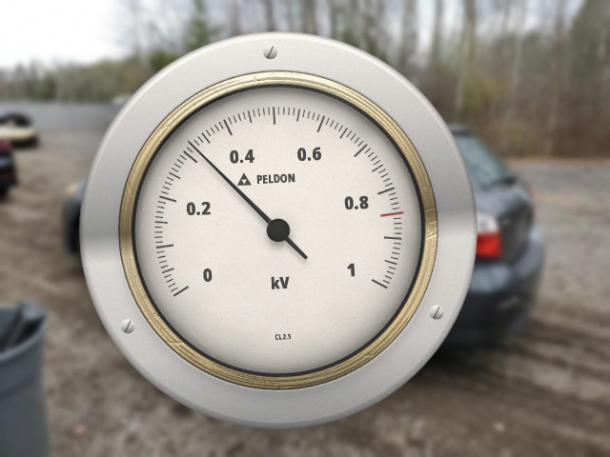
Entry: 0.32 kV
